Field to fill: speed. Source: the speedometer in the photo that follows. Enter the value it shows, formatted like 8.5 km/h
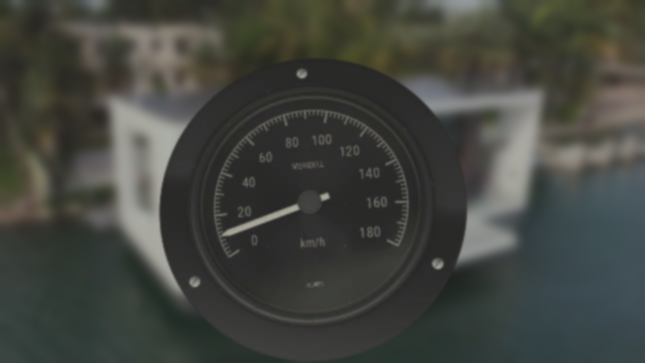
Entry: 10 km/h
